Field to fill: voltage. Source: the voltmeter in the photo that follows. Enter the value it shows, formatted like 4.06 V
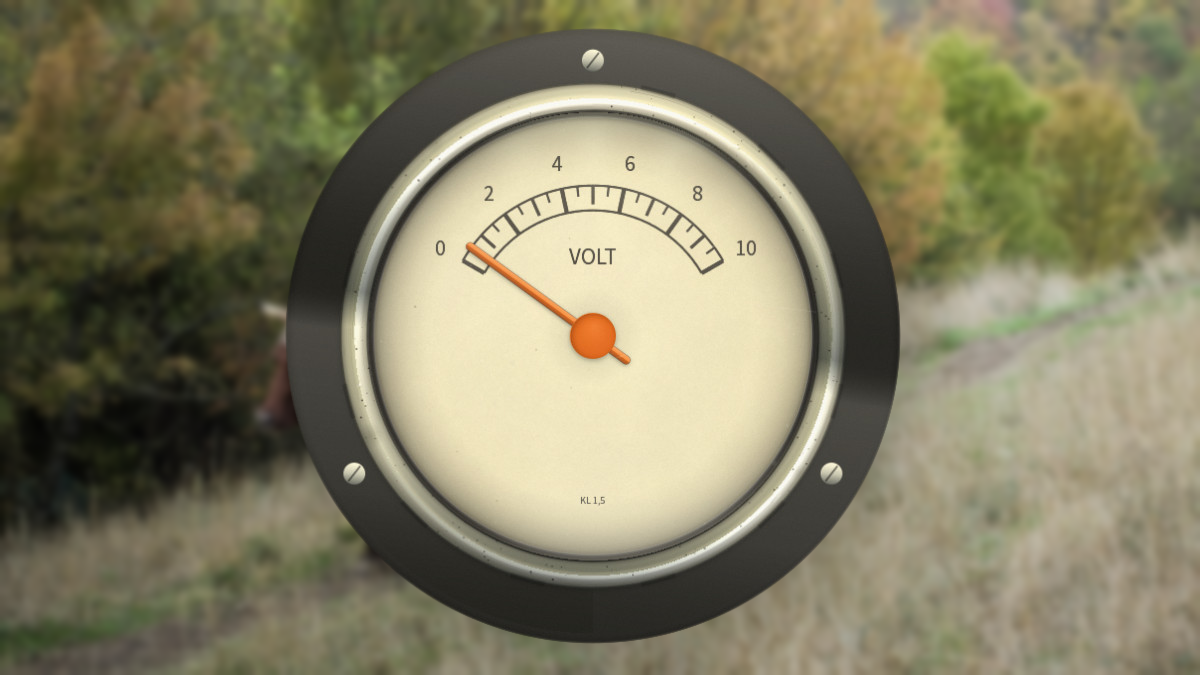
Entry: 0.5 V
